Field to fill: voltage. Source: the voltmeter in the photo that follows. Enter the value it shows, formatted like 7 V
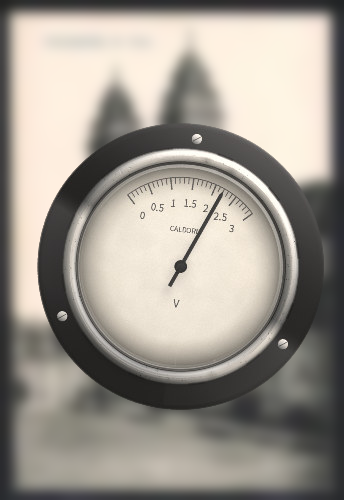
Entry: 2.2 V
